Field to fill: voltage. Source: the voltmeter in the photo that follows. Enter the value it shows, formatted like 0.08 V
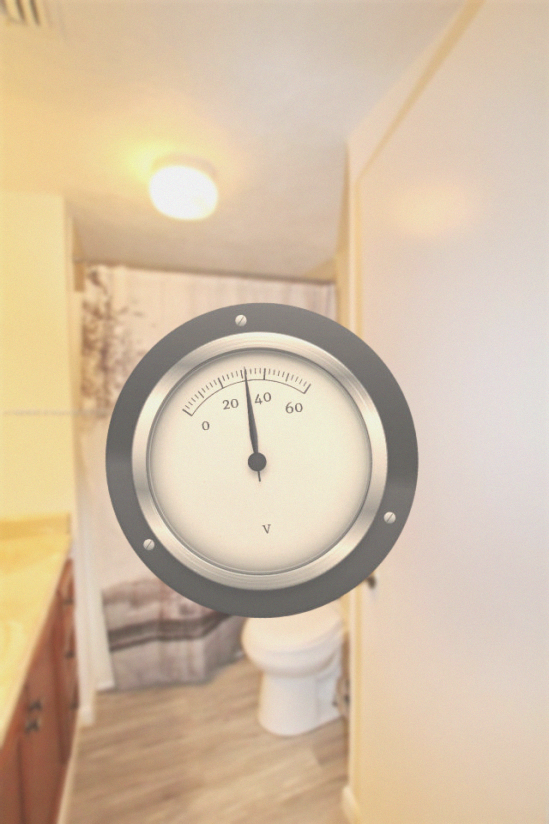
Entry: 32 V
